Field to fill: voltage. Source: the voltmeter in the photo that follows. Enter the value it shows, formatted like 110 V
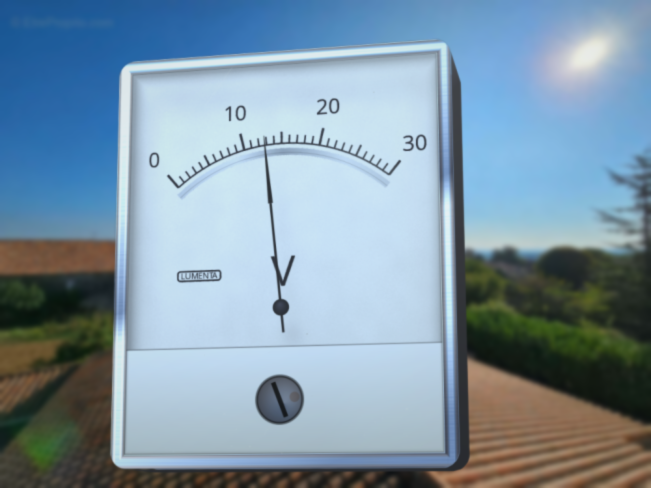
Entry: 13 V
